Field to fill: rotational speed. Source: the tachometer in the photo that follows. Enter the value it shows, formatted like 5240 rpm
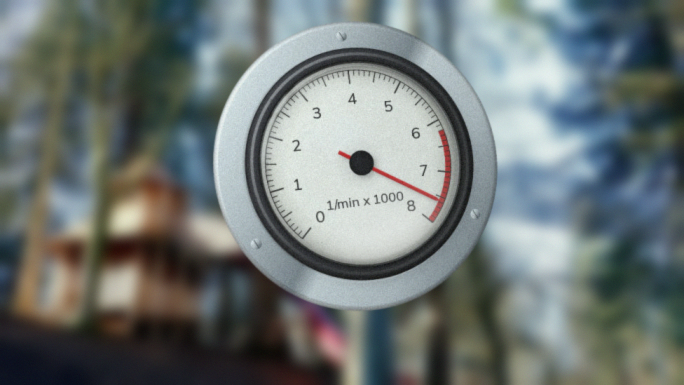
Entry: 7600 rpm
